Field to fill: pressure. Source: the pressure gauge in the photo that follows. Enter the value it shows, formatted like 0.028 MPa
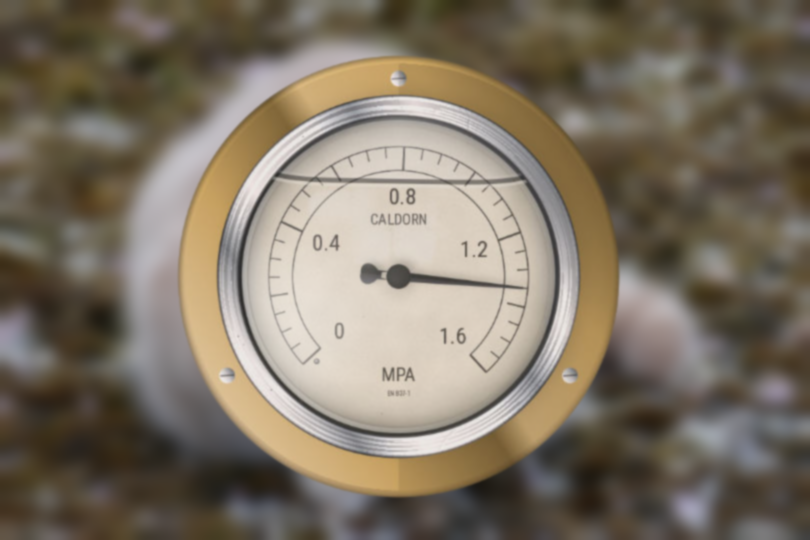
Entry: 1.35 MPa
